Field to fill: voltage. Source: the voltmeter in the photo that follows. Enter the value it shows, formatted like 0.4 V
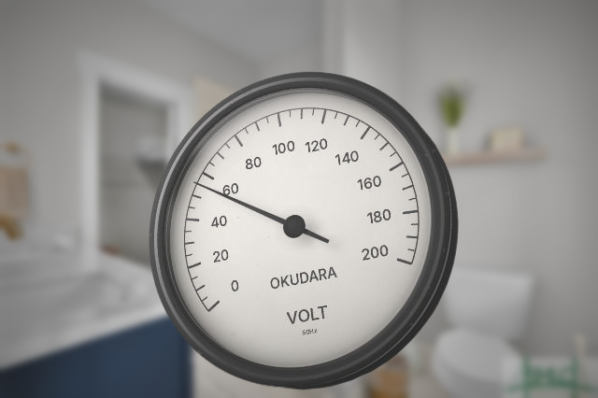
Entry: 55 V
